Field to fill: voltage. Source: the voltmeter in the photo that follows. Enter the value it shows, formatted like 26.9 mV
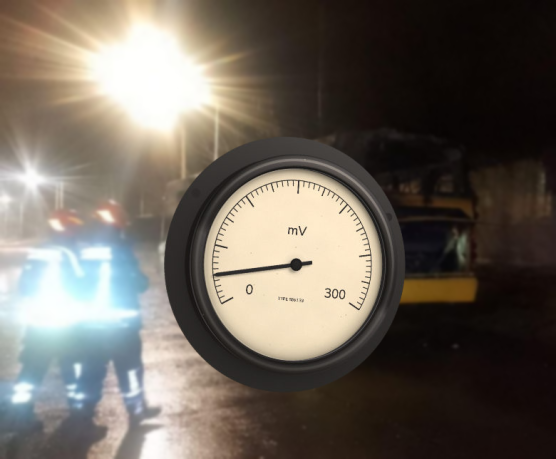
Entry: 25 mV
